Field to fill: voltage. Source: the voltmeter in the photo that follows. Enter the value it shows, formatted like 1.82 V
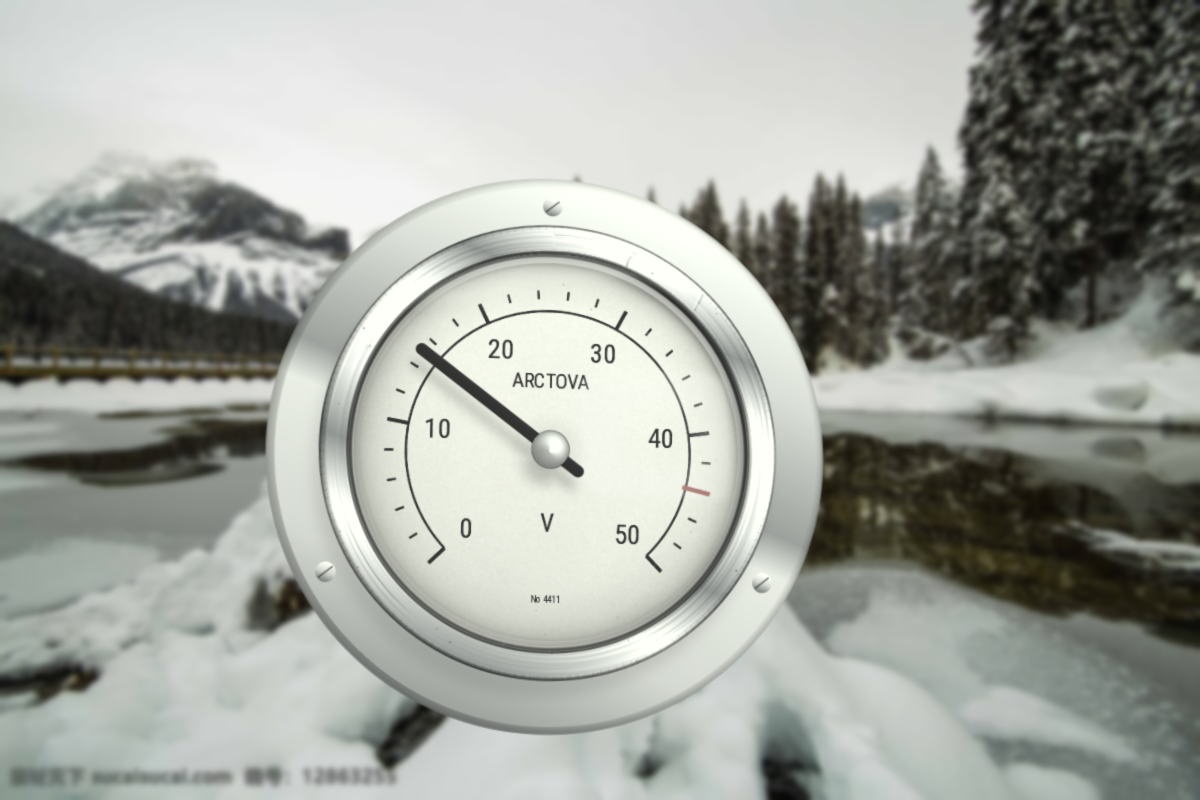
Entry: 15 V
